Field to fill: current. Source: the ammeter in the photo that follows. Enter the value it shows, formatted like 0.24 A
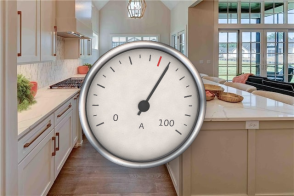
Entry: 60 A
